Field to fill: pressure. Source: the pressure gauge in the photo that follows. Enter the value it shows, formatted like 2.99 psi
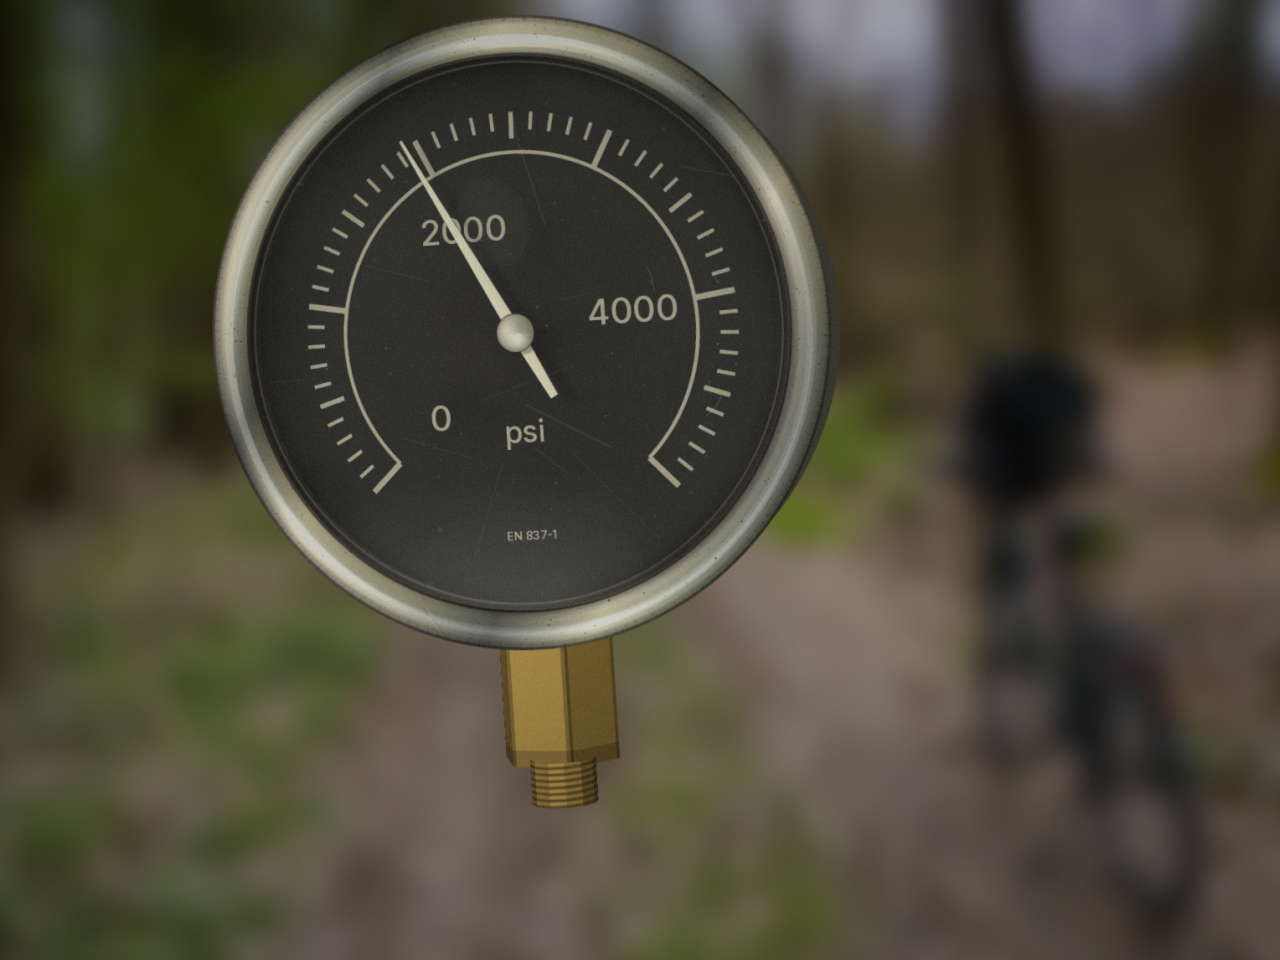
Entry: 1950 psi
